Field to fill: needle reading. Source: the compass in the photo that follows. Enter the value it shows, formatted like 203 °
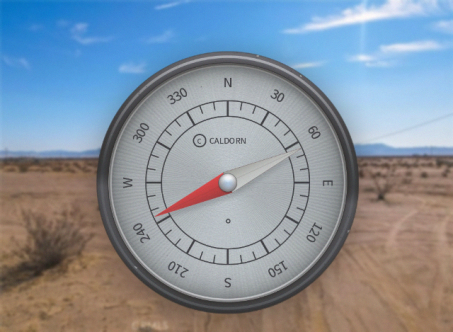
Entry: 245 °
